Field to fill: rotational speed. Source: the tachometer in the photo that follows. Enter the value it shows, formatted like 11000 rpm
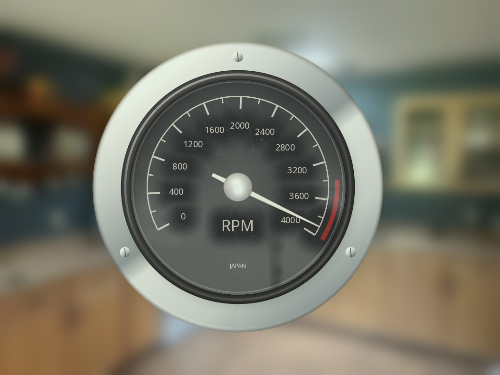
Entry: 3900 rpm
